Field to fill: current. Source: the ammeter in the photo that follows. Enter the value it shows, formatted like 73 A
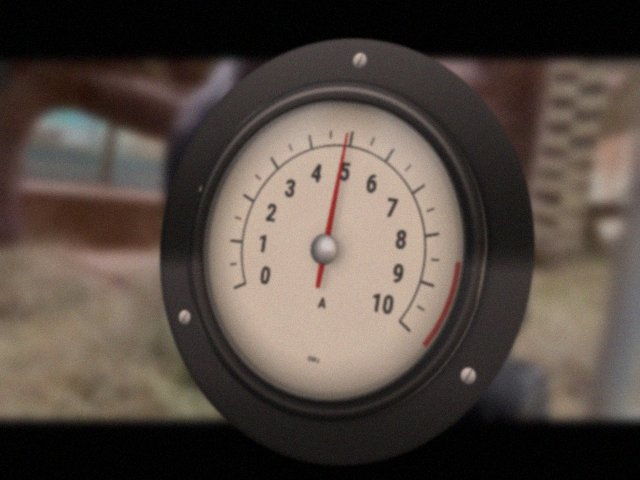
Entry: 5 A
